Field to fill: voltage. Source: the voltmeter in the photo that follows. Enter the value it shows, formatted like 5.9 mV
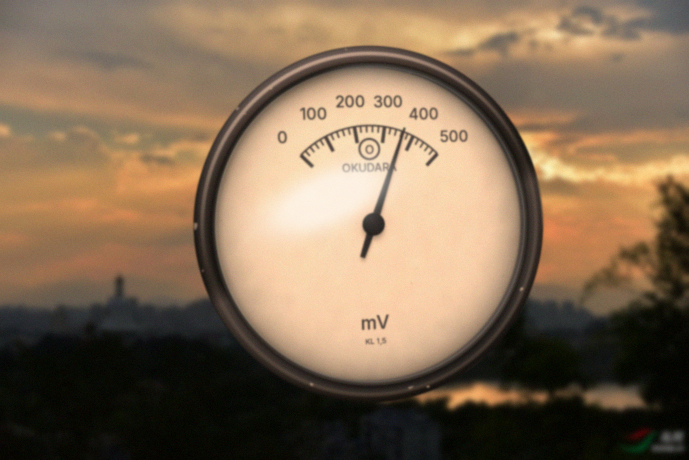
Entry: 360 mV
